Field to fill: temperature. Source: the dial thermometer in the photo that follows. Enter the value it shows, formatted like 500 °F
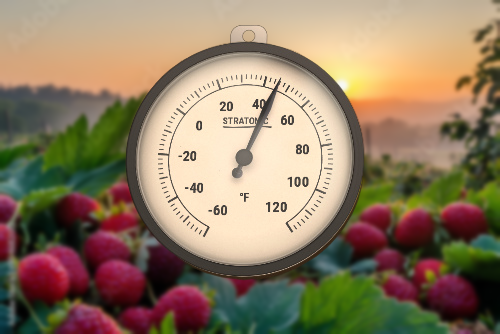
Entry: 46 °F
